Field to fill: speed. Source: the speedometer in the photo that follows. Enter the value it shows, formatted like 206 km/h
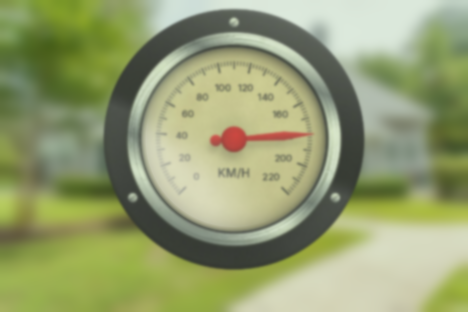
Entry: 180 km/h
